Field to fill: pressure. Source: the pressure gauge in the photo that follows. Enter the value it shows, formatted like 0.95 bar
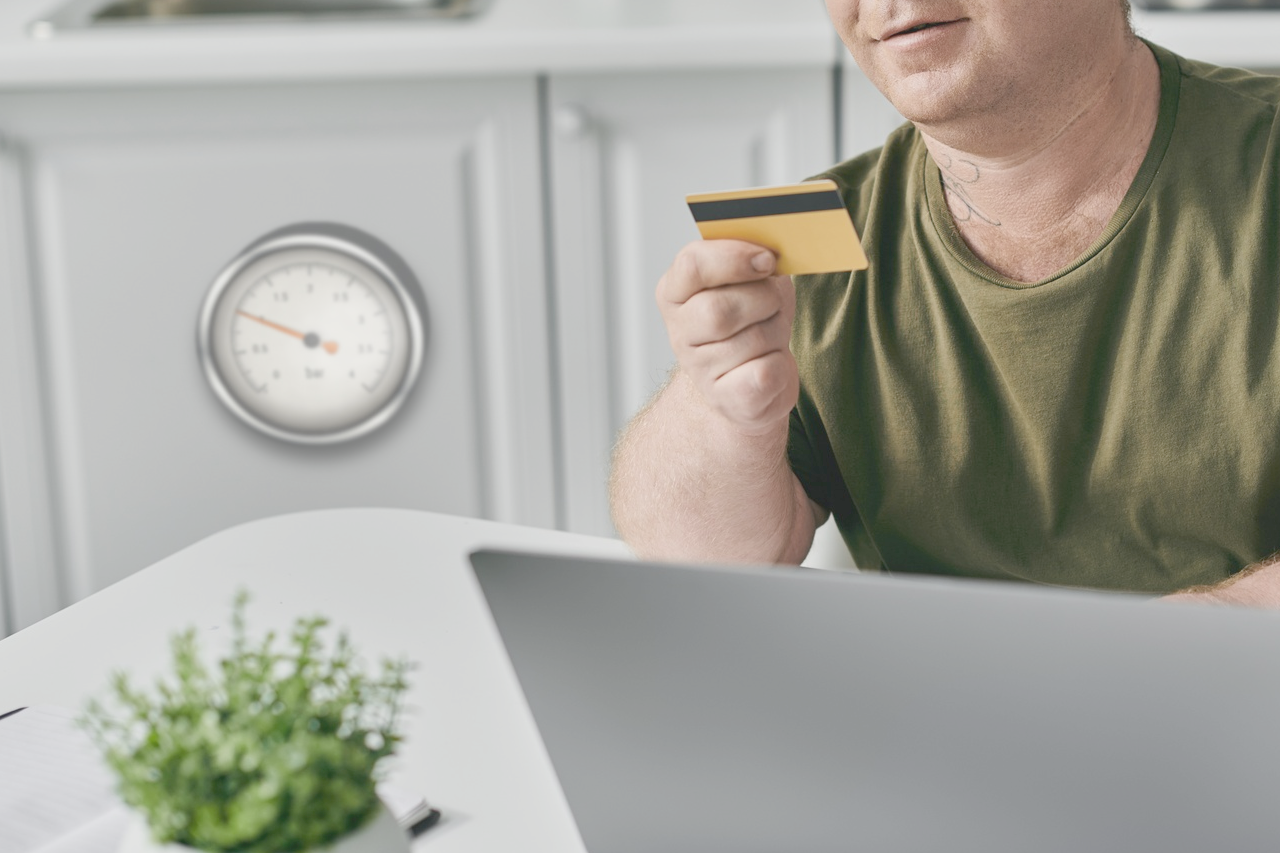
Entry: 1 bar
